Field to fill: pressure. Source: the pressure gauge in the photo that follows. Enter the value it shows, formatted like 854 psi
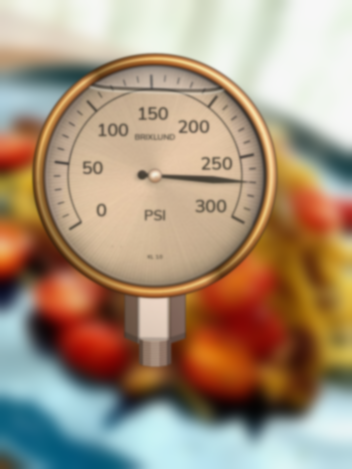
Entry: 270 psi
